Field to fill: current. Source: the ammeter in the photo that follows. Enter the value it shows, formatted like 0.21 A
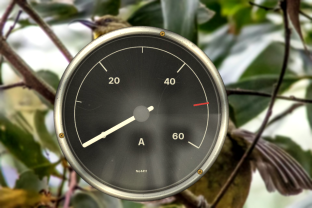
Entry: 0 A
